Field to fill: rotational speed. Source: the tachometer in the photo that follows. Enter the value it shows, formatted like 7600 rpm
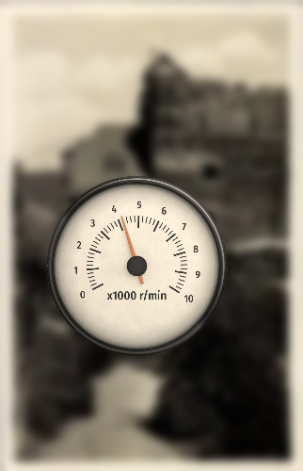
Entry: 4200 rpm
